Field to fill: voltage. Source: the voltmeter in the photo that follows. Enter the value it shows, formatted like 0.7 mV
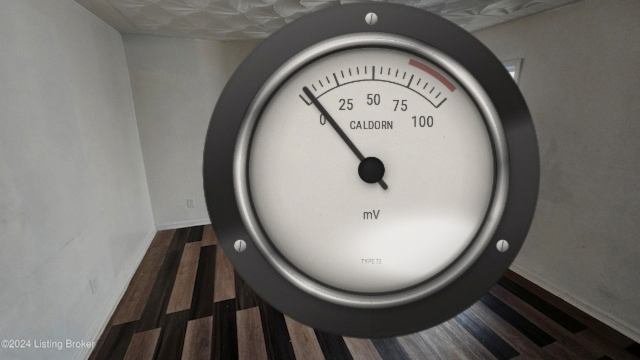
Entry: 5 mV
